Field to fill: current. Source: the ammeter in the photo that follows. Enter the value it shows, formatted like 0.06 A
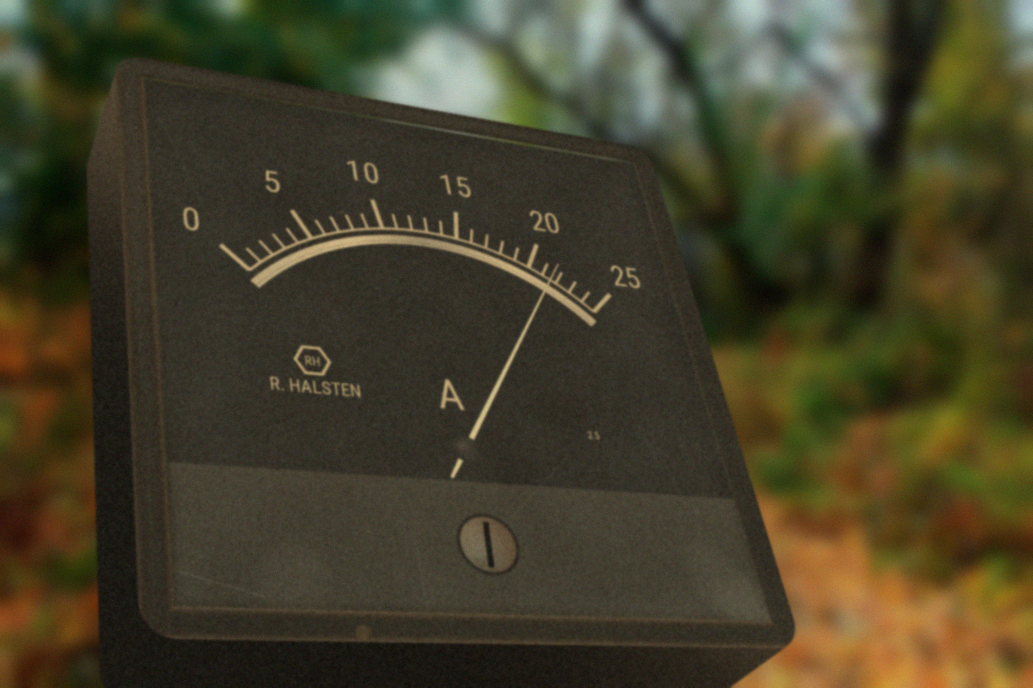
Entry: 21.5 A
